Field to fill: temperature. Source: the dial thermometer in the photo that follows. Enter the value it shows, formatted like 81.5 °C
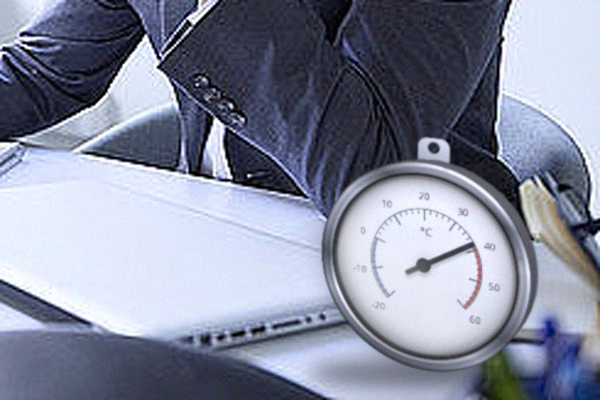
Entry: 38 °C
